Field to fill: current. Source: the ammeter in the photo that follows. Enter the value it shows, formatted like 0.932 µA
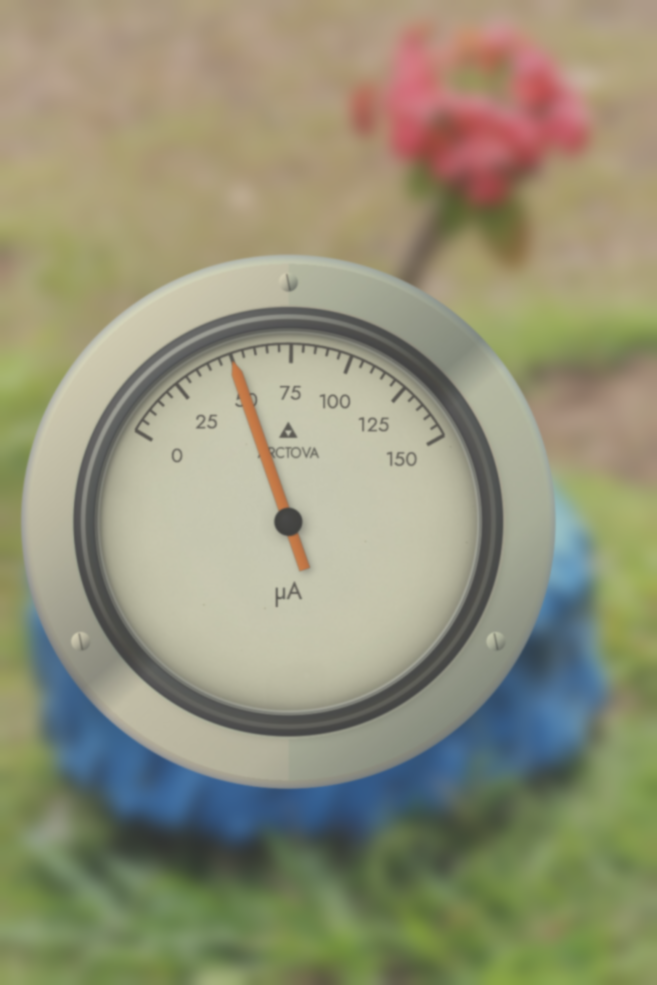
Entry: 50 µA
